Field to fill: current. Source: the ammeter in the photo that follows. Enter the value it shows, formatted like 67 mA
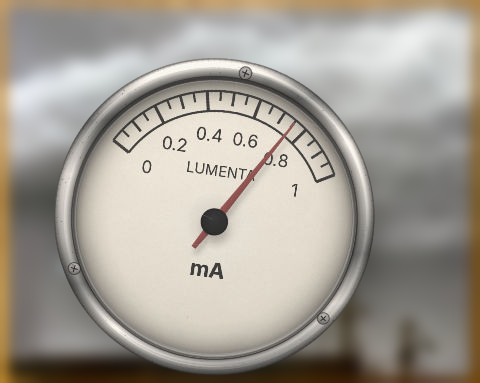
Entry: 0.75 mA
